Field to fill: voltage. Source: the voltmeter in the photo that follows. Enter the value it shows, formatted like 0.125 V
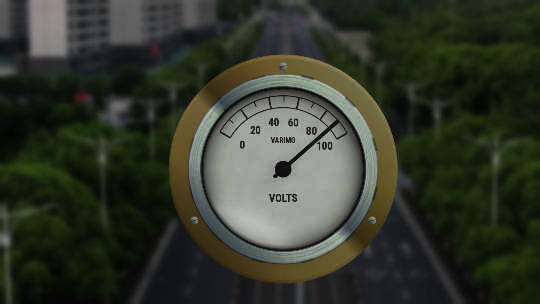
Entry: 90 V
